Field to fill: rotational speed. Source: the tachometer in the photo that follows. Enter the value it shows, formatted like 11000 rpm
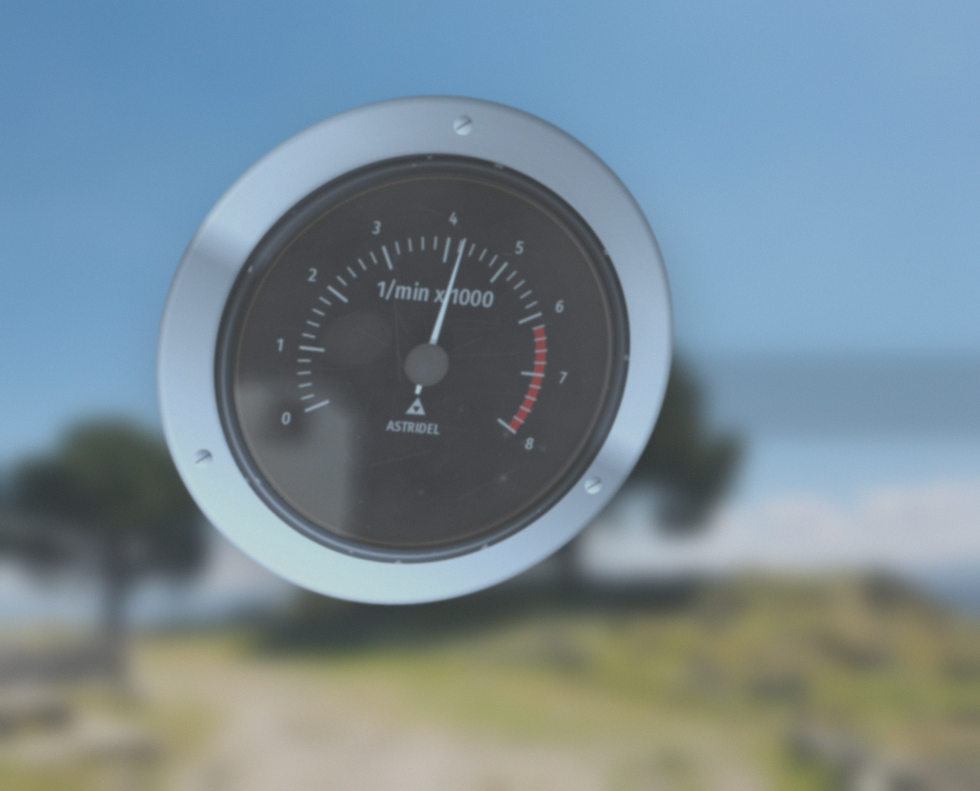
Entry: 4200 rpm
